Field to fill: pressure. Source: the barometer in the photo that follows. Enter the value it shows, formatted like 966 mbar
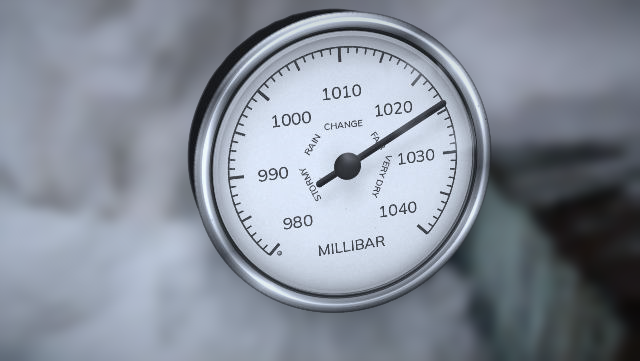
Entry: 1024 mbar
